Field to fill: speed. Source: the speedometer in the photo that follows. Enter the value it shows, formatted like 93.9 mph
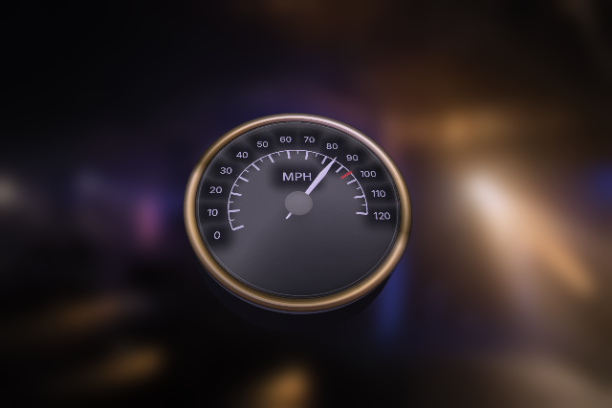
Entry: 85 mph
